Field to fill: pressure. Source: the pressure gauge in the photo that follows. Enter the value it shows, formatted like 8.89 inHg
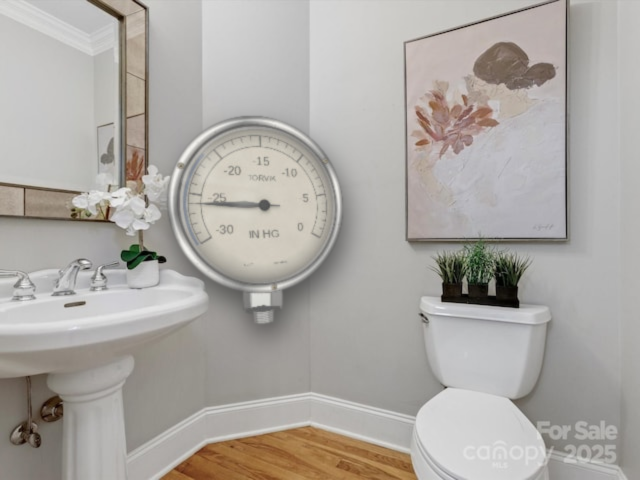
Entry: -26 inHg
